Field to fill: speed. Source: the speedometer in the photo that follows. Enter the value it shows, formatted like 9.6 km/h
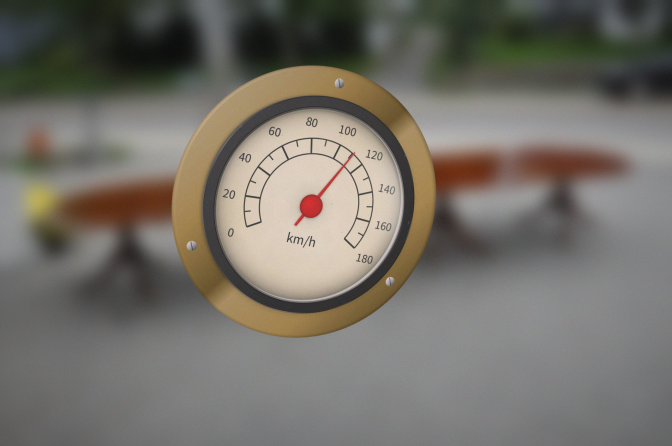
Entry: 110 km/h
